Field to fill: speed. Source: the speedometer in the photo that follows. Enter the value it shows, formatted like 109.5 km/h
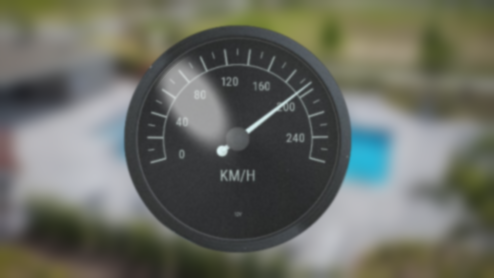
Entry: 195 km/h
